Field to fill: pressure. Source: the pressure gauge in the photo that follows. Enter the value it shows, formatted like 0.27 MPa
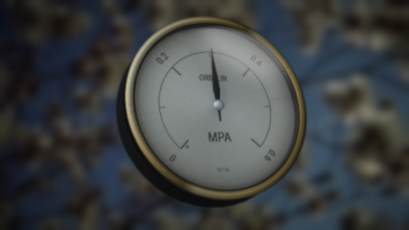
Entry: 0.3 MPa
